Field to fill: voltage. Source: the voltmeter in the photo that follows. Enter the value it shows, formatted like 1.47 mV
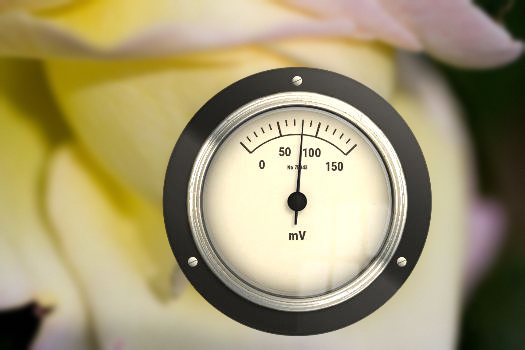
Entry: 80 mV
